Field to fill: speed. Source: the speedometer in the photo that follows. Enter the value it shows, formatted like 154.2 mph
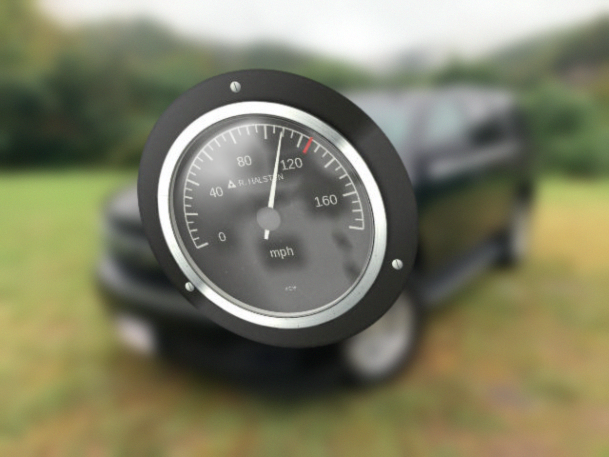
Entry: 110 mph
